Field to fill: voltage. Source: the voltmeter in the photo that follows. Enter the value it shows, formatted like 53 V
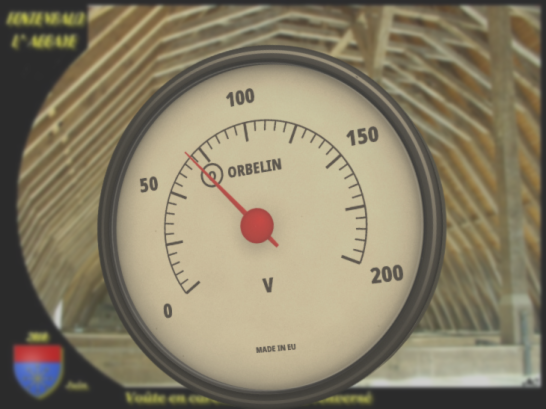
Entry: 70 V
